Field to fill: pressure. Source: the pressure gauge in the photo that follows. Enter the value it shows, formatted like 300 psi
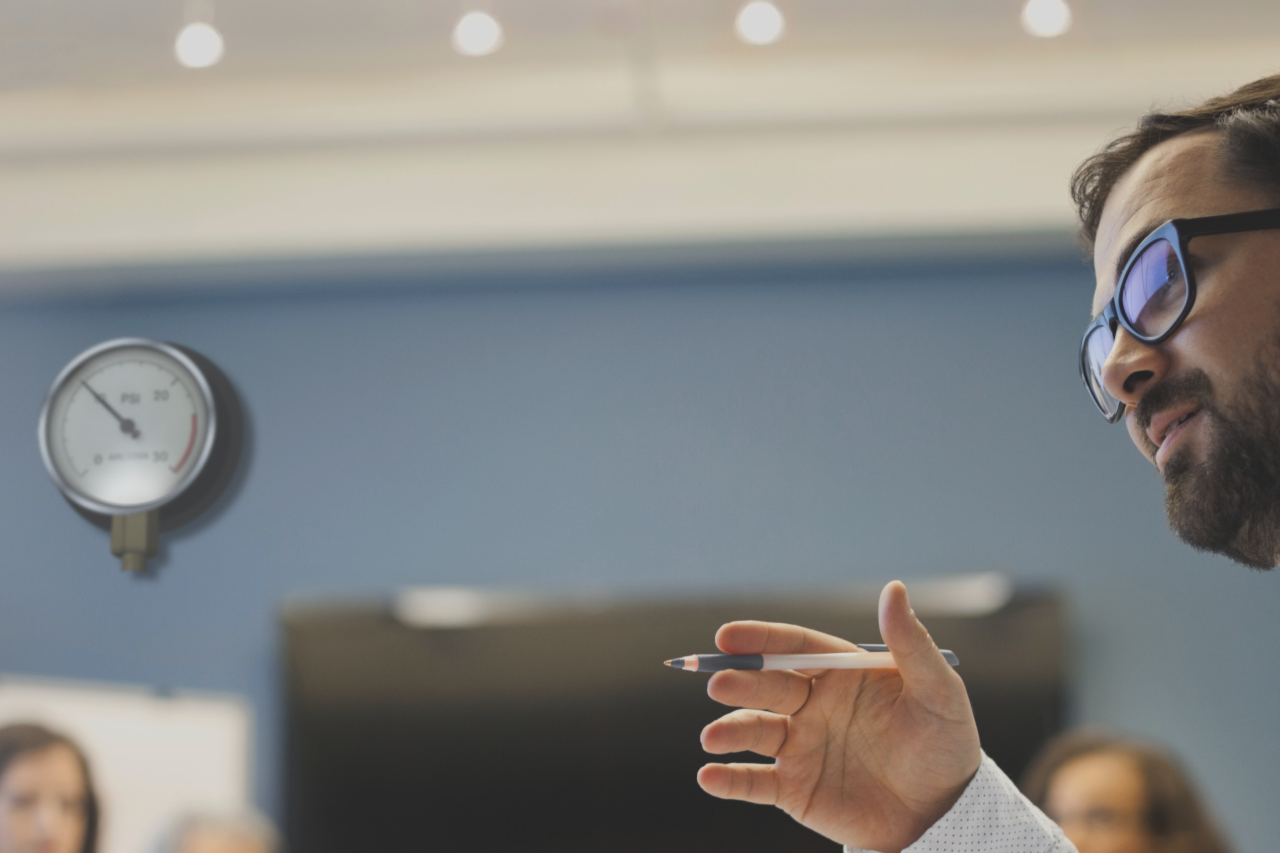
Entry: 10 psi
